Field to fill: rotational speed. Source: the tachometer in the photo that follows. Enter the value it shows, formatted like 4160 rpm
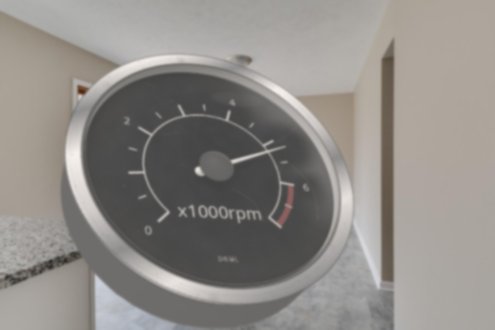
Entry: 5250 rpm
